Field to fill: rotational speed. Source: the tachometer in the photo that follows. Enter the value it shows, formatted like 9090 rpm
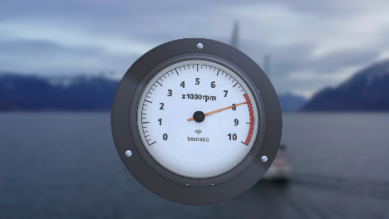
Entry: 8000 rpm
